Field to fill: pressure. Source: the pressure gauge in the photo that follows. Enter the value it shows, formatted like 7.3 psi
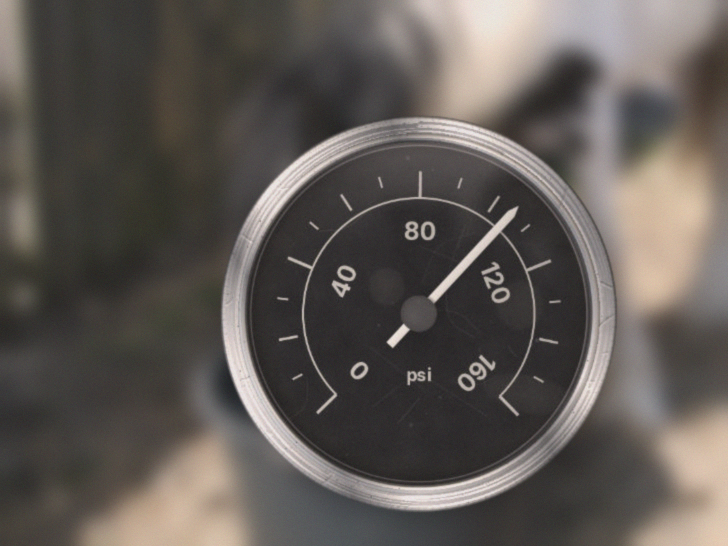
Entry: 105 psi
